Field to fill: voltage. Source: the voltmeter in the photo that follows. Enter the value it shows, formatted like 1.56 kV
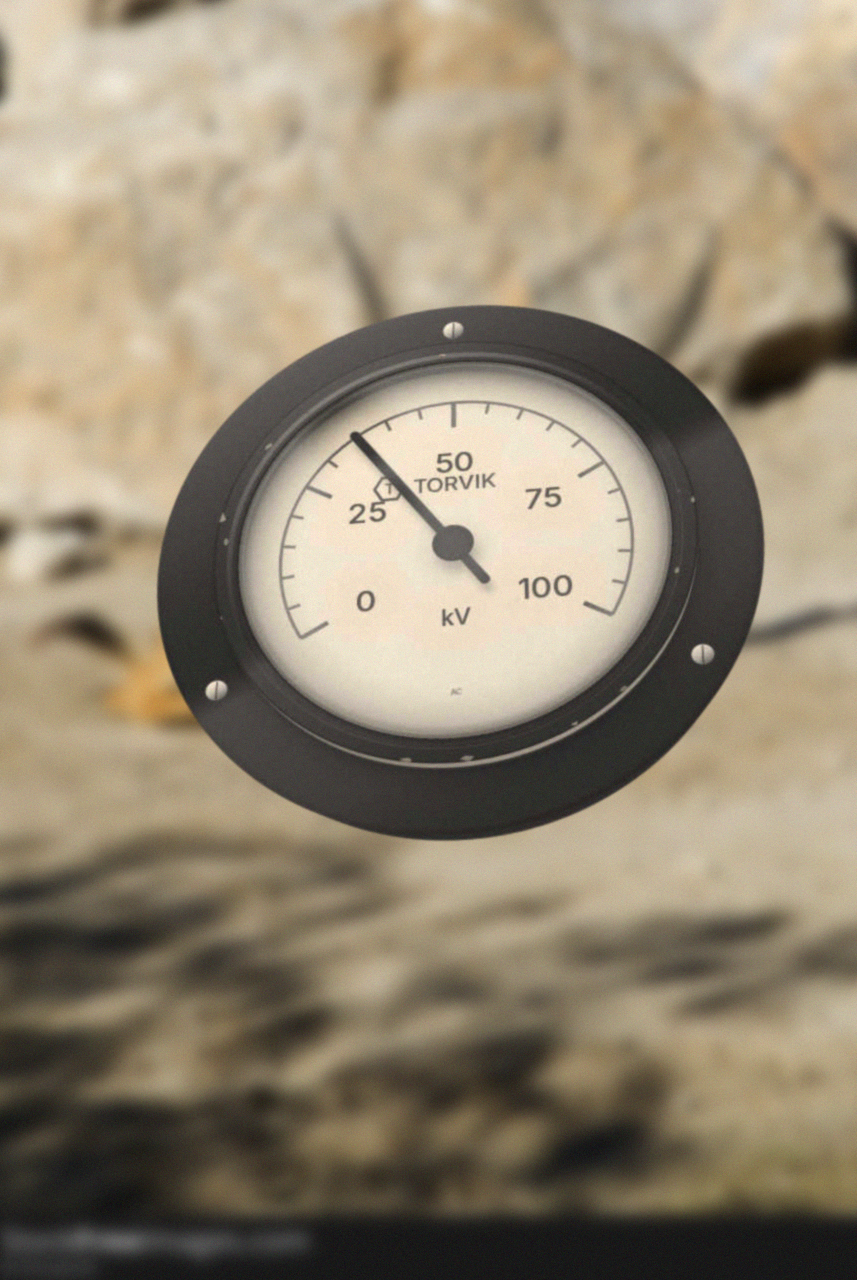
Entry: 35 kV
